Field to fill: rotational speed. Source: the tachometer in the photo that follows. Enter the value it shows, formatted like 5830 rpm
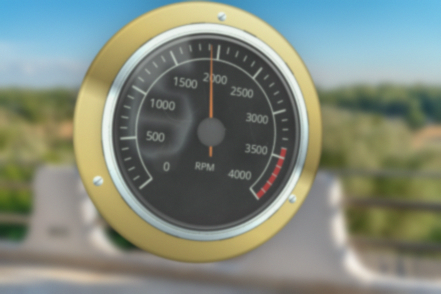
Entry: 1900 rpm
